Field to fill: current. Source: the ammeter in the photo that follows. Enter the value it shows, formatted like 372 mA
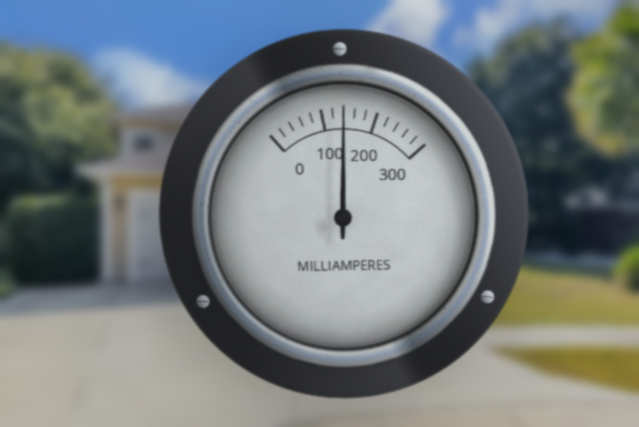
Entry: 140 mA
